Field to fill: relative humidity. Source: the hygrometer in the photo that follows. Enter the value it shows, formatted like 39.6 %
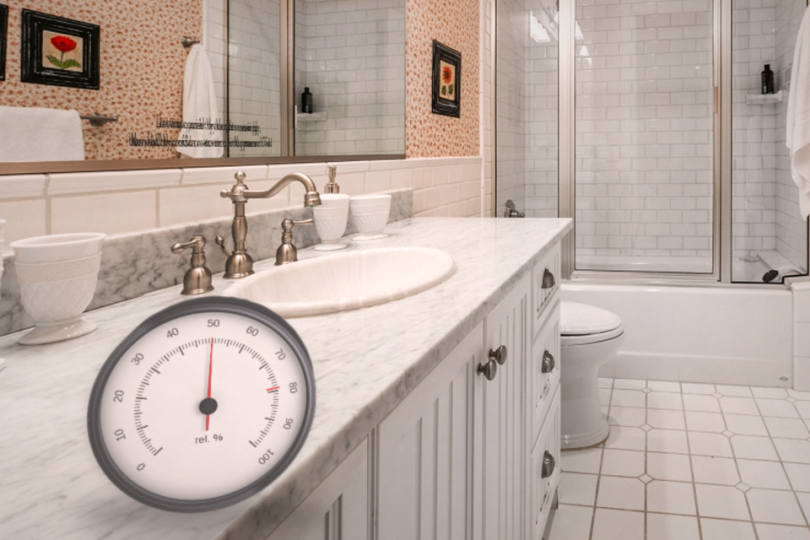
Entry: 50 %
